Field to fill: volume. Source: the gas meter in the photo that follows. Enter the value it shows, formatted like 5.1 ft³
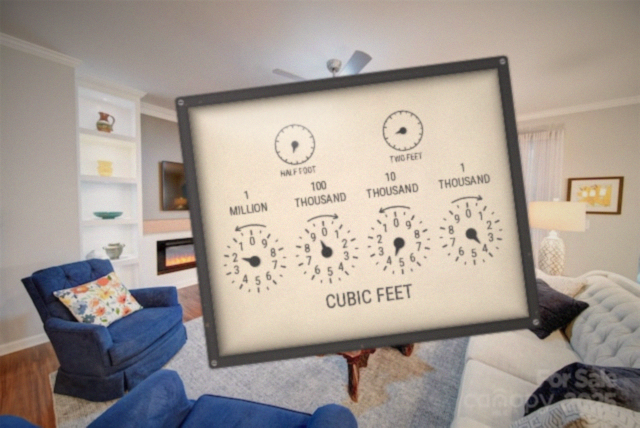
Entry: 194400 ft³
